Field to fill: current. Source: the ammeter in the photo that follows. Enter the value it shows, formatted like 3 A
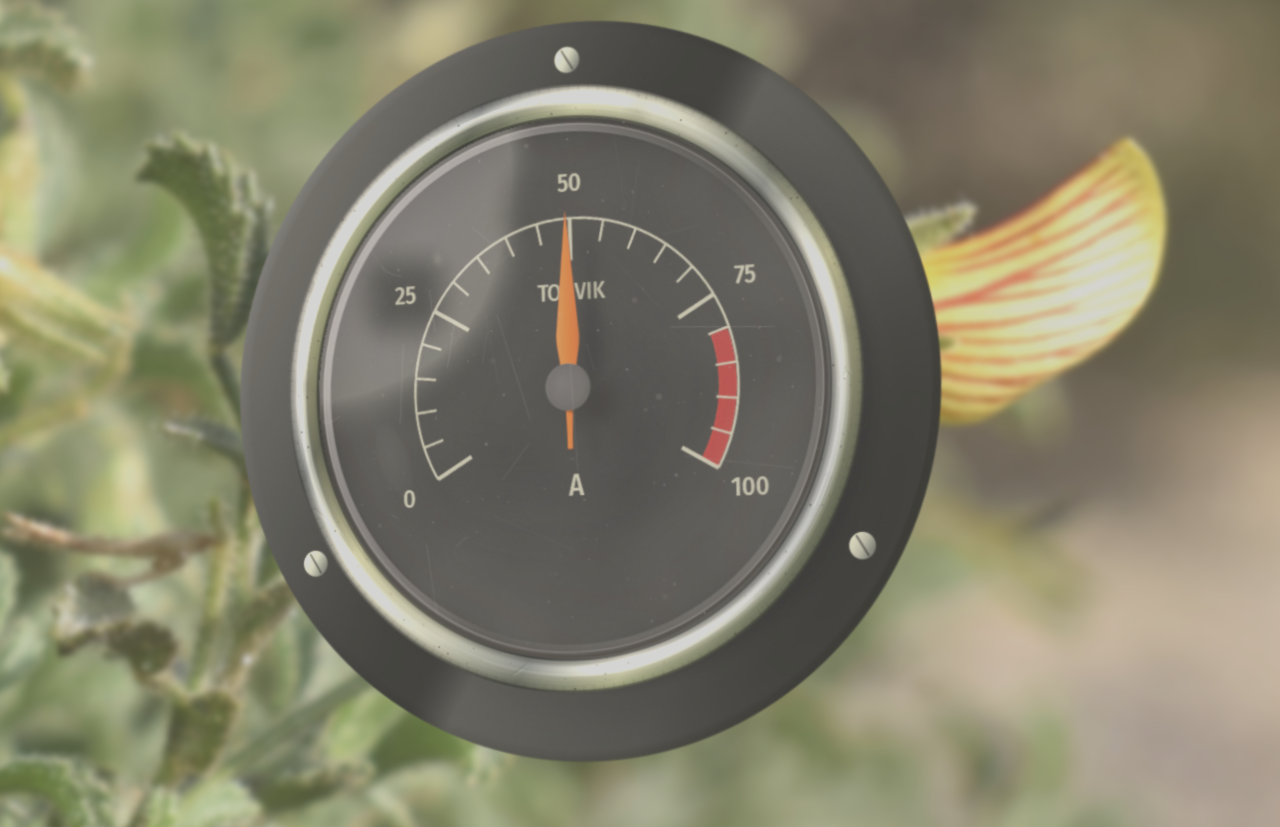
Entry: 50 A
